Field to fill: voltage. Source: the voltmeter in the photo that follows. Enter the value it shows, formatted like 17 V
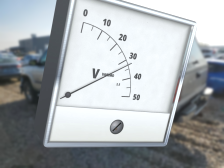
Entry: 32.5 V
